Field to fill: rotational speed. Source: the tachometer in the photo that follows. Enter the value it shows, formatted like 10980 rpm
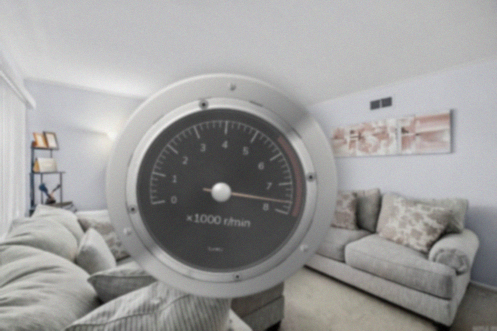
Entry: 7600 rpm
